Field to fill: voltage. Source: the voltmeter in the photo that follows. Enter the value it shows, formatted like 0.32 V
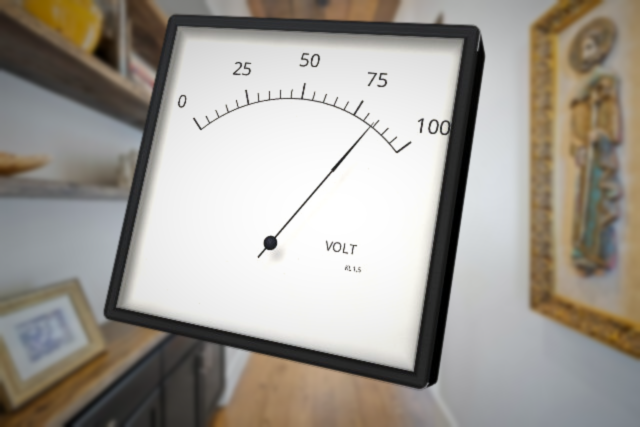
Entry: 85 V
